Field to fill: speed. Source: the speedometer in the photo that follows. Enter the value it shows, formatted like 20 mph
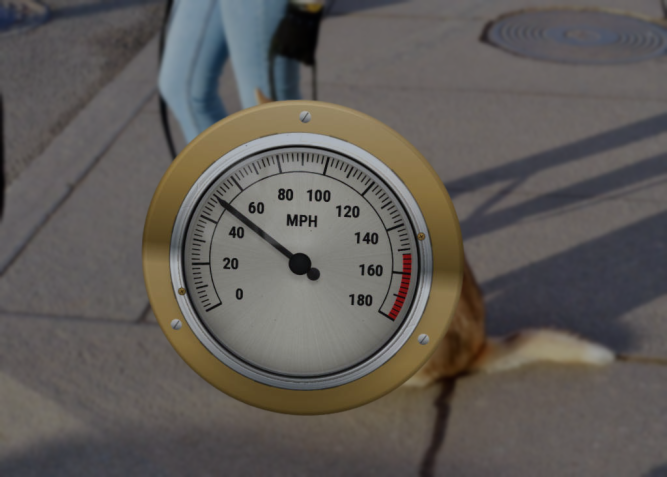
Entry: 50 mph
